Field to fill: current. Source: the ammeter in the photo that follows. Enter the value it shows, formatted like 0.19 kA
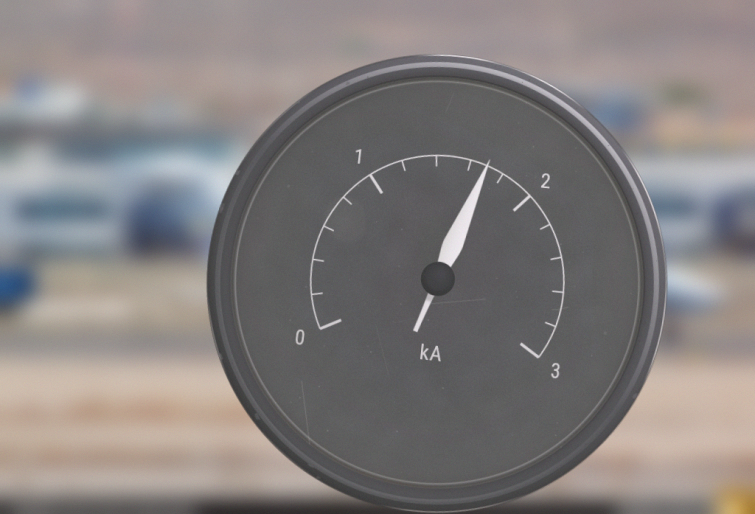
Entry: 1.7 kA
